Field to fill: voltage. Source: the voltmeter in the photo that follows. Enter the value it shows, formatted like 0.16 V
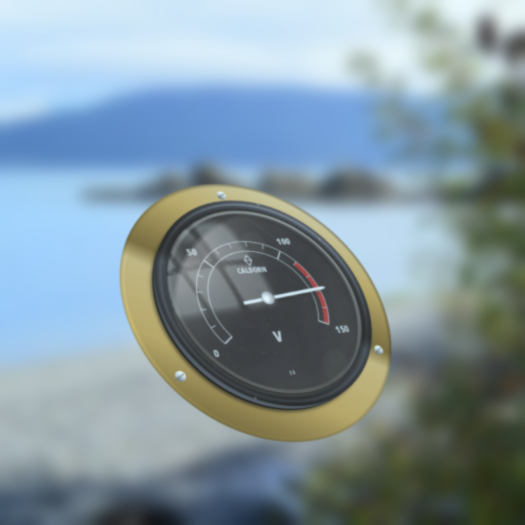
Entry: 130 V
